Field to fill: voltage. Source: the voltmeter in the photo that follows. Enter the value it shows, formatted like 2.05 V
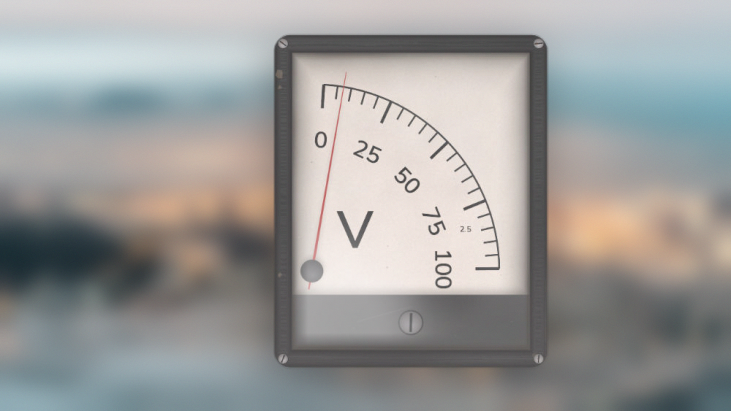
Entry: 7.5 V
